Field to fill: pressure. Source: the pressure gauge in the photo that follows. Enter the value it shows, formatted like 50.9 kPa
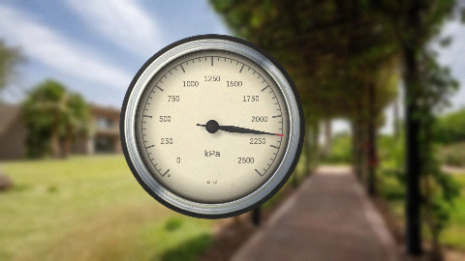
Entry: 2150 kPa
